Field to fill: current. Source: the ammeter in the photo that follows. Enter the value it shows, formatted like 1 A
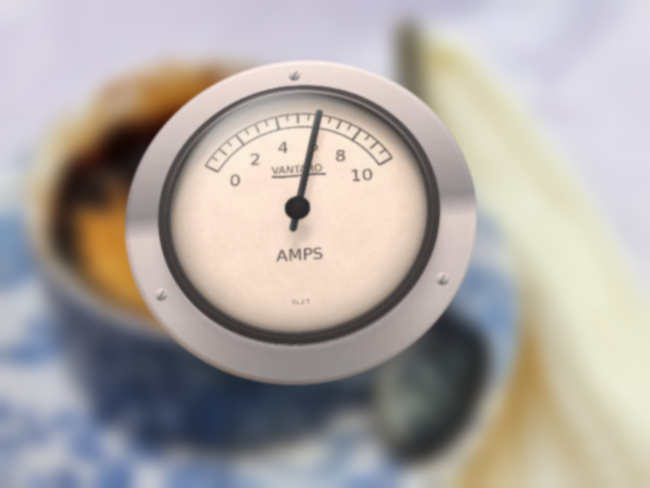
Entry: 6 A
